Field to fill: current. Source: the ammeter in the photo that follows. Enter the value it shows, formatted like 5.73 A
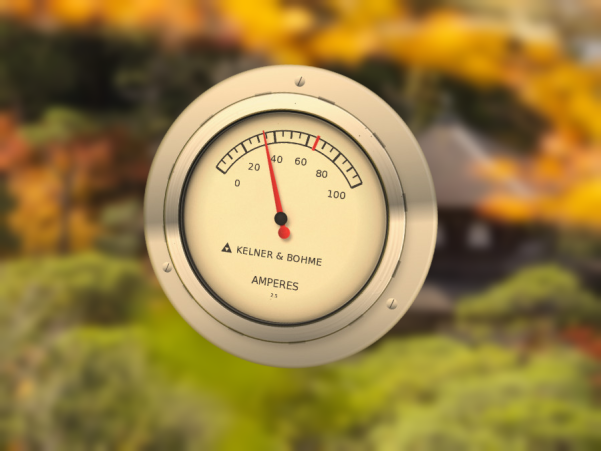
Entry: 35 A
